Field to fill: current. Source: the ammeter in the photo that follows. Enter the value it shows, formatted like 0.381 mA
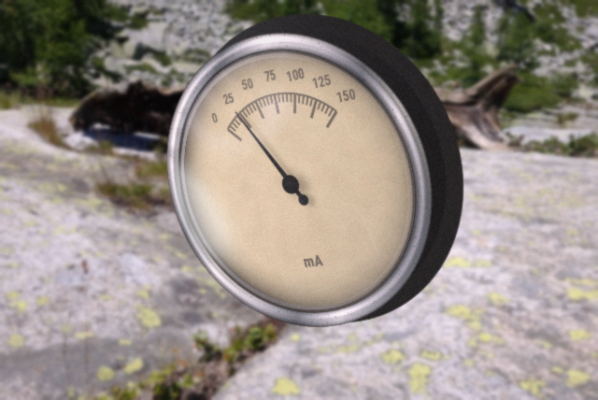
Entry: 25 mA
